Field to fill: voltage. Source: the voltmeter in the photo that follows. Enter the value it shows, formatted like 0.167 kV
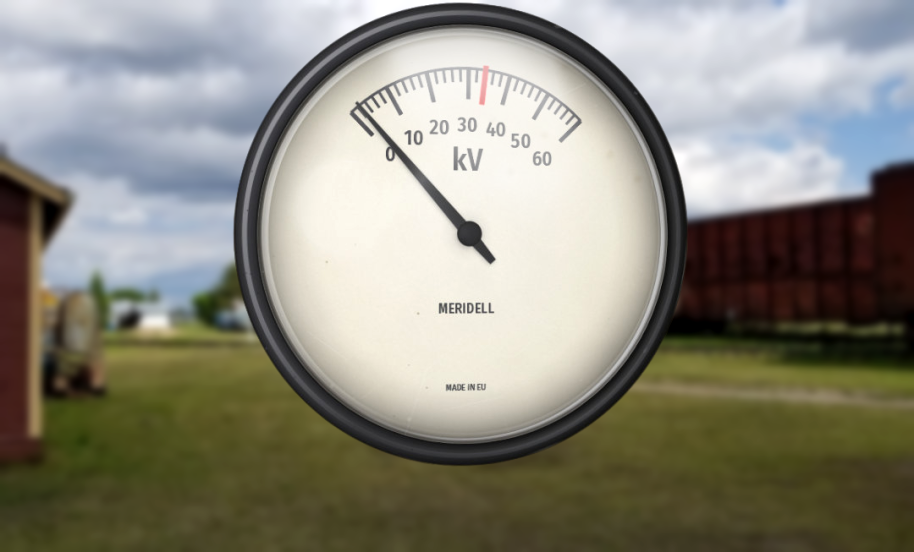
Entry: 2 kV
